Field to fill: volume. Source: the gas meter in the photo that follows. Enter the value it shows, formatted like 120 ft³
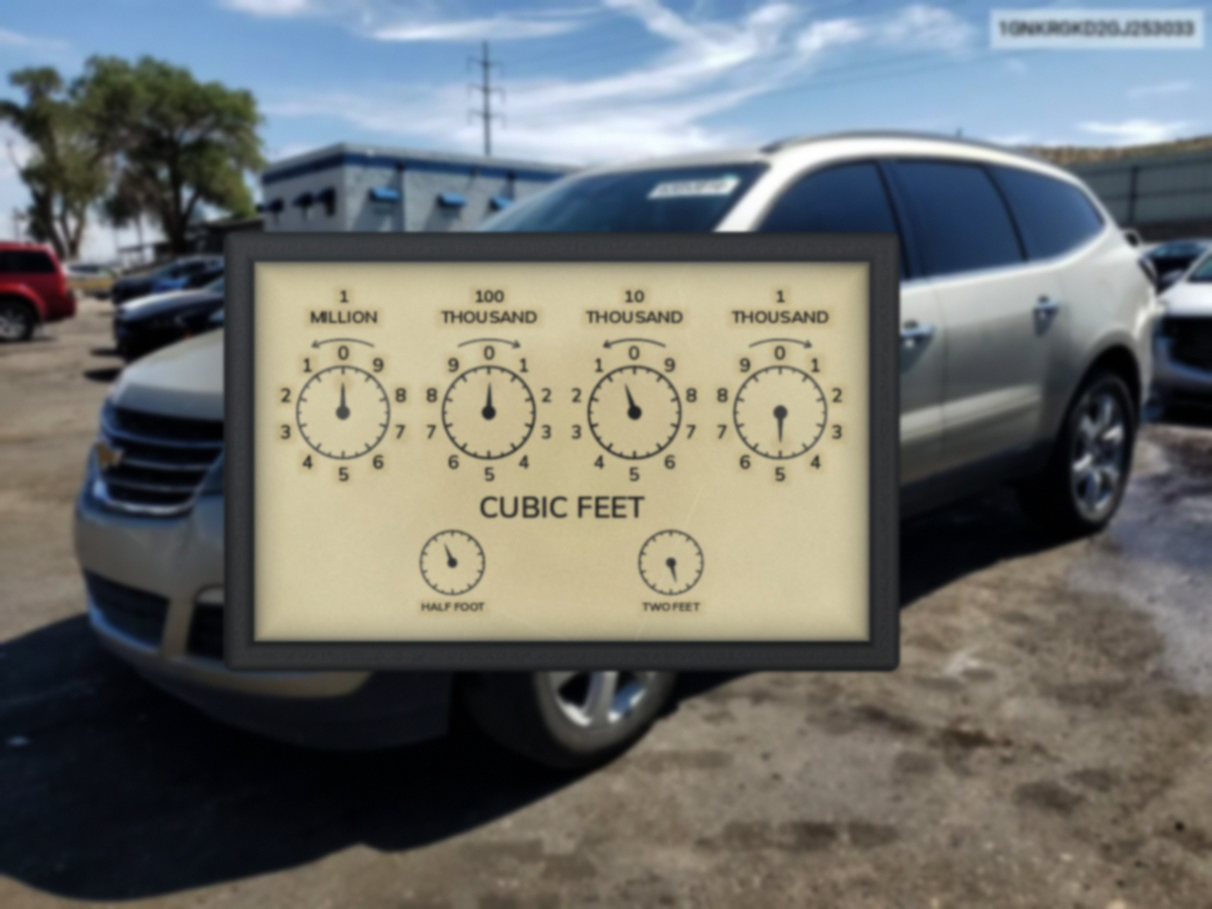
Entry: 500 ft³
